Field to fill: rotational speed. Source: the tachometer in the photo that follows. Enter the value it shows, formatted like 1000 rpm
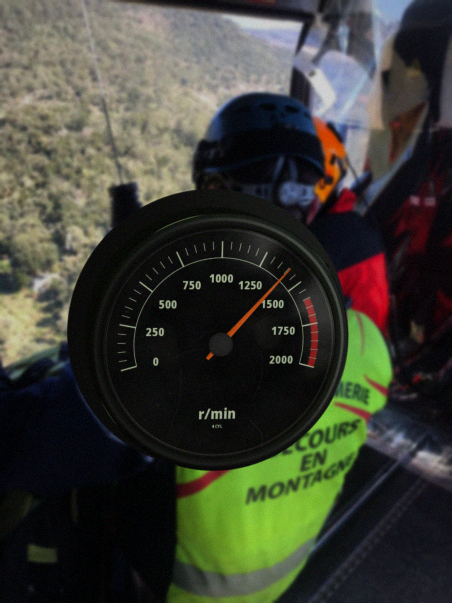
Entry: 1400 rpm
